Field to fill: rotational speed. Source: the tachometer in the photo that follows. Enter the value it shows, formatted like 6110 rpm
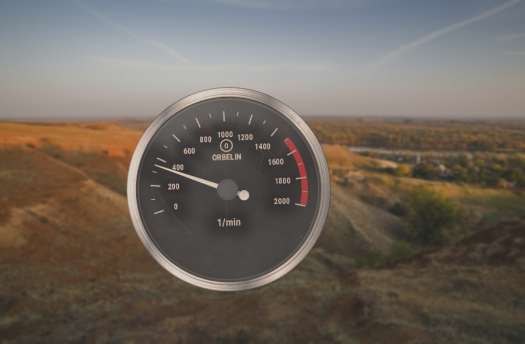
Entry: 350 rpm
